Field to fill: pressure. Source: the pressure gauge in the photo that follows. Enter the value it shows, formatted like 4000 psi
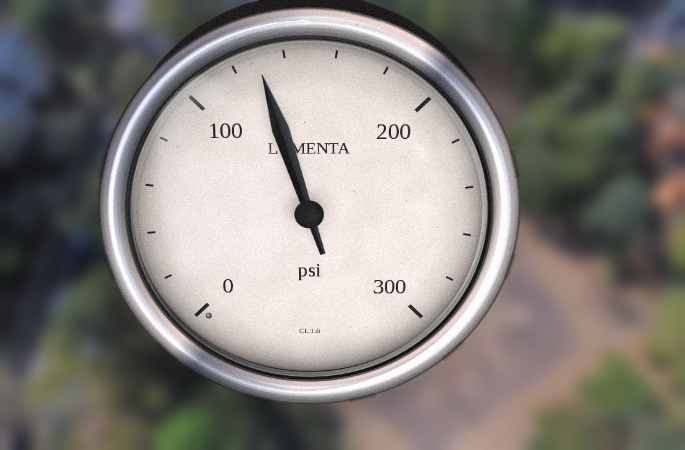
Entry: 130 psi
